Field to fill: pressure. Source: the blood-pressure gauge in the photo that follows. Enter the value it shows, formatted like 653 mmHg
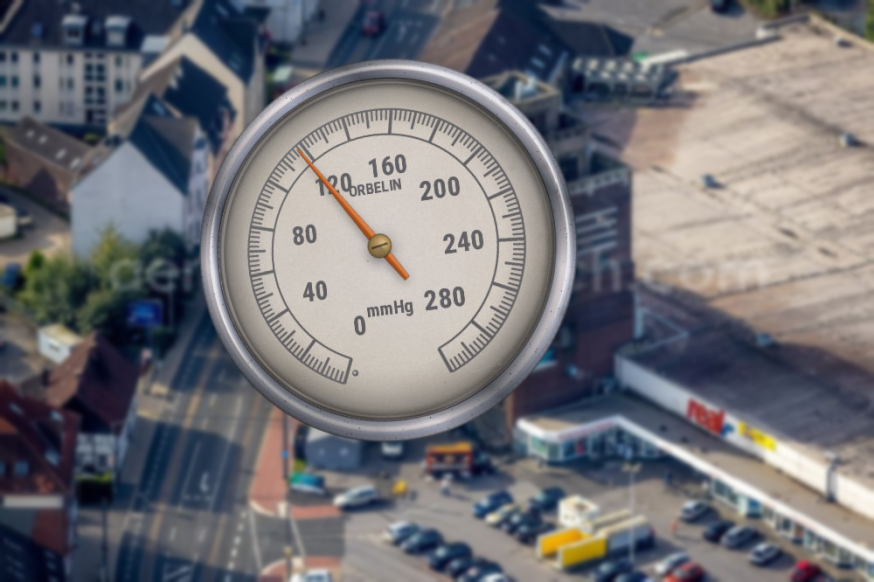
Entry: 118 mmHg
